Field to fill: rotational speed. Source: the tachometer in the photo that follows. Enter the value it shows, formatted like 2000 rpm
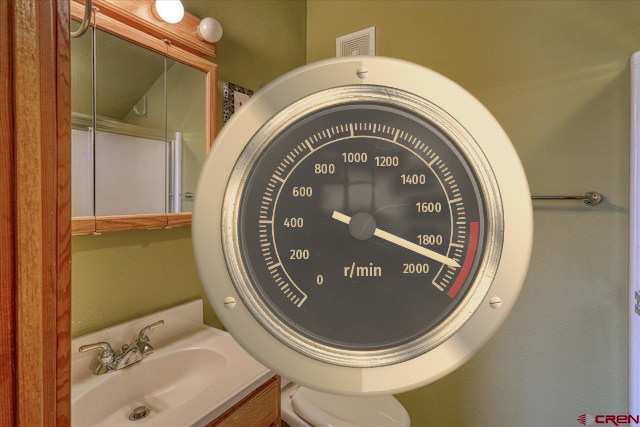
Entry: 1880 rpm
